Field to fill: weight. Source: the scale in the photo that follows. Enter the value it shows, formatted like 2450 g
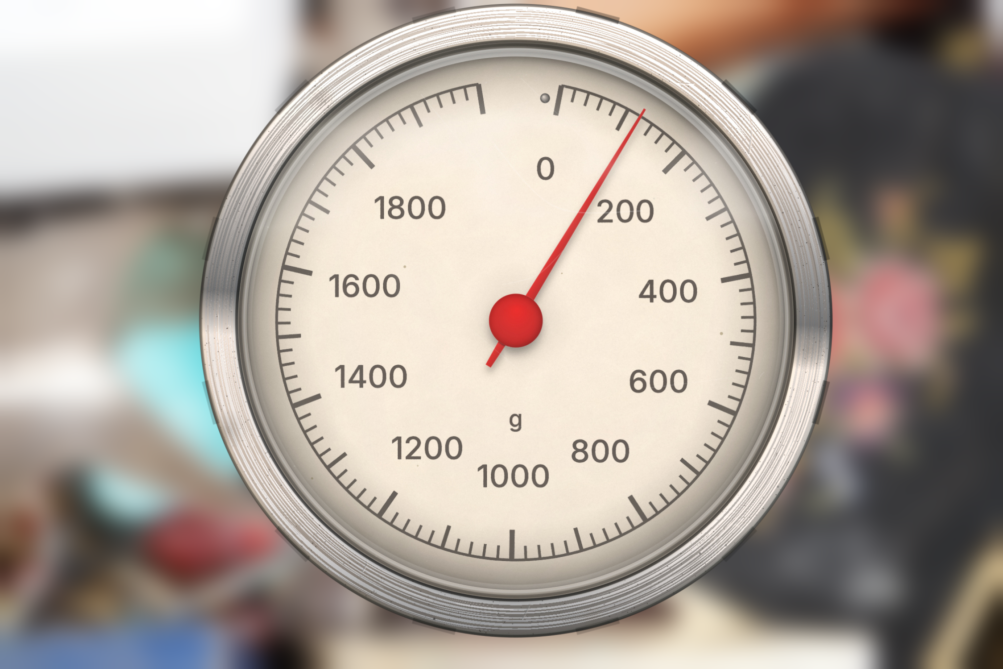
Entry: 120 g
